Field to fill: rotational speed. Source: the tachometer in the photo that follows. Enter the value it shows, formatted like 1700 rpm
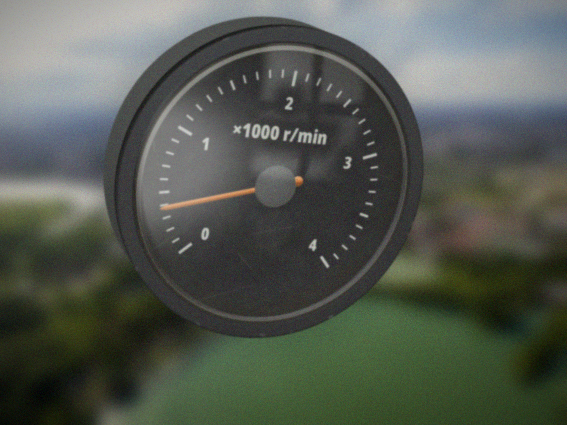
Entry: 400 rpm
